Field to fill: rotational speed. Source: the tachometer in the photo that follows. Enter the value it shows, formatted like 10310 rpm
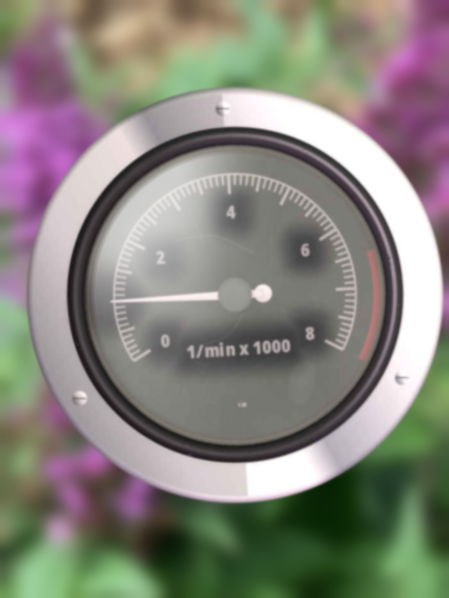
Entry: 1000 rpm
